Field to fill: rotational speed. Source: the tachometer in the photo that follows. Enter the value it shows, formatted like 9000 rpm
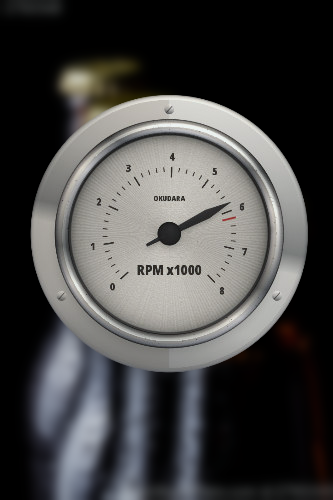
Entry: 5800 rpm
